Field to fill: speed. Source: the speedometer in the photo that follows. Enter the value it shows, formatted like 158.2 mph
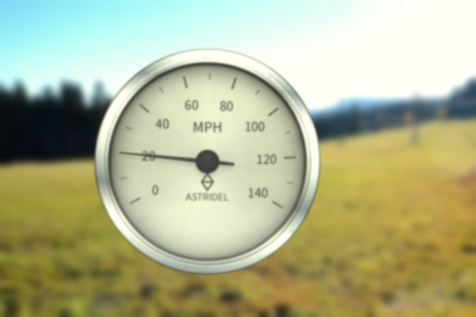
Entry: 20 mph
